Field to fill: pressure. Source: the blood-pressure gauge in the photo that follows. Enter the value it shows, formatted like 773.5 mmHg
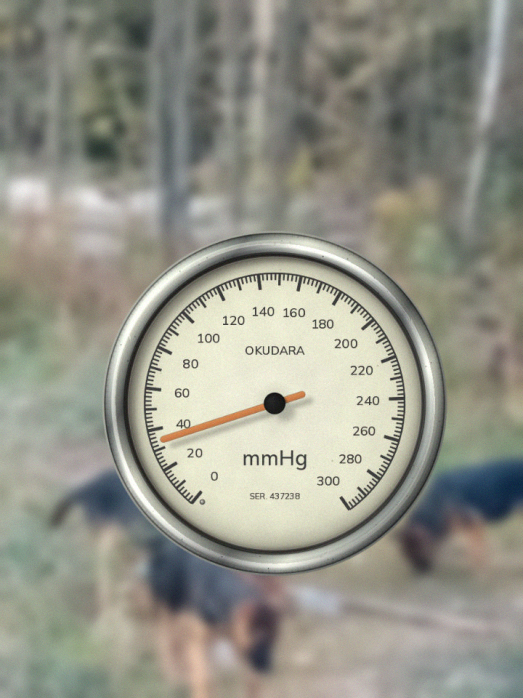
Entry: 34 mmHg
